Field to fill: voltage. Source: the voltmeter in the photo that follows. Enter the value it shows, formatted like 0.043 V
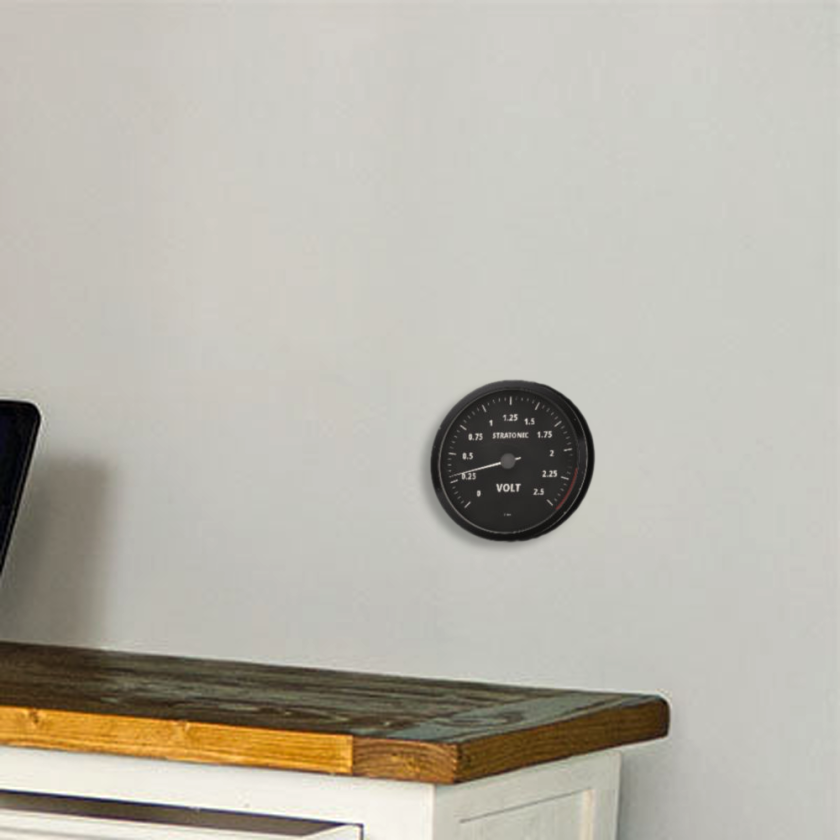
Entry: 0.3 V
